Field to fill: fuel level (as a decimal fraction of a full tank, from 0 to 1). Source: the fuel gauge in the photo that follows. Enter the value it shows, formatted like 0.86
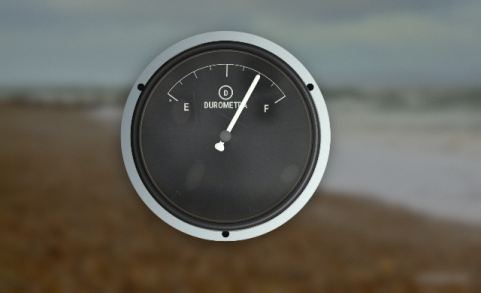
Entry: 0.75
